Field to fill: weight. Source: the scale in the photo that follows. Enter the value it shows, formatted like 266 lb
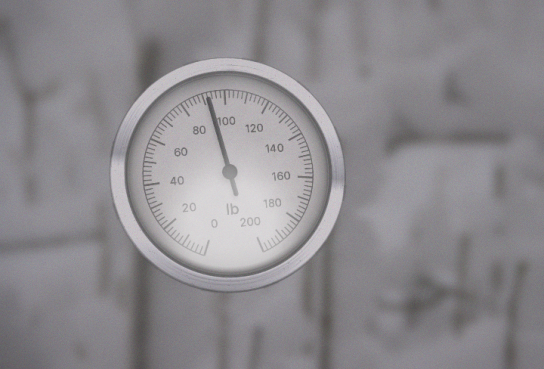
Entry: 92 lb
